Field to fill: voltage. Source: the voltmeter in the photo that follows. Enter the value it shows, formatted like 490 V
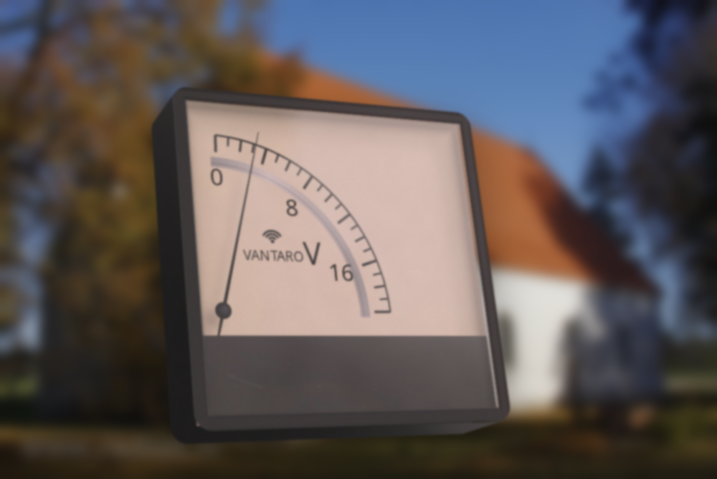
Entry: 3 V
